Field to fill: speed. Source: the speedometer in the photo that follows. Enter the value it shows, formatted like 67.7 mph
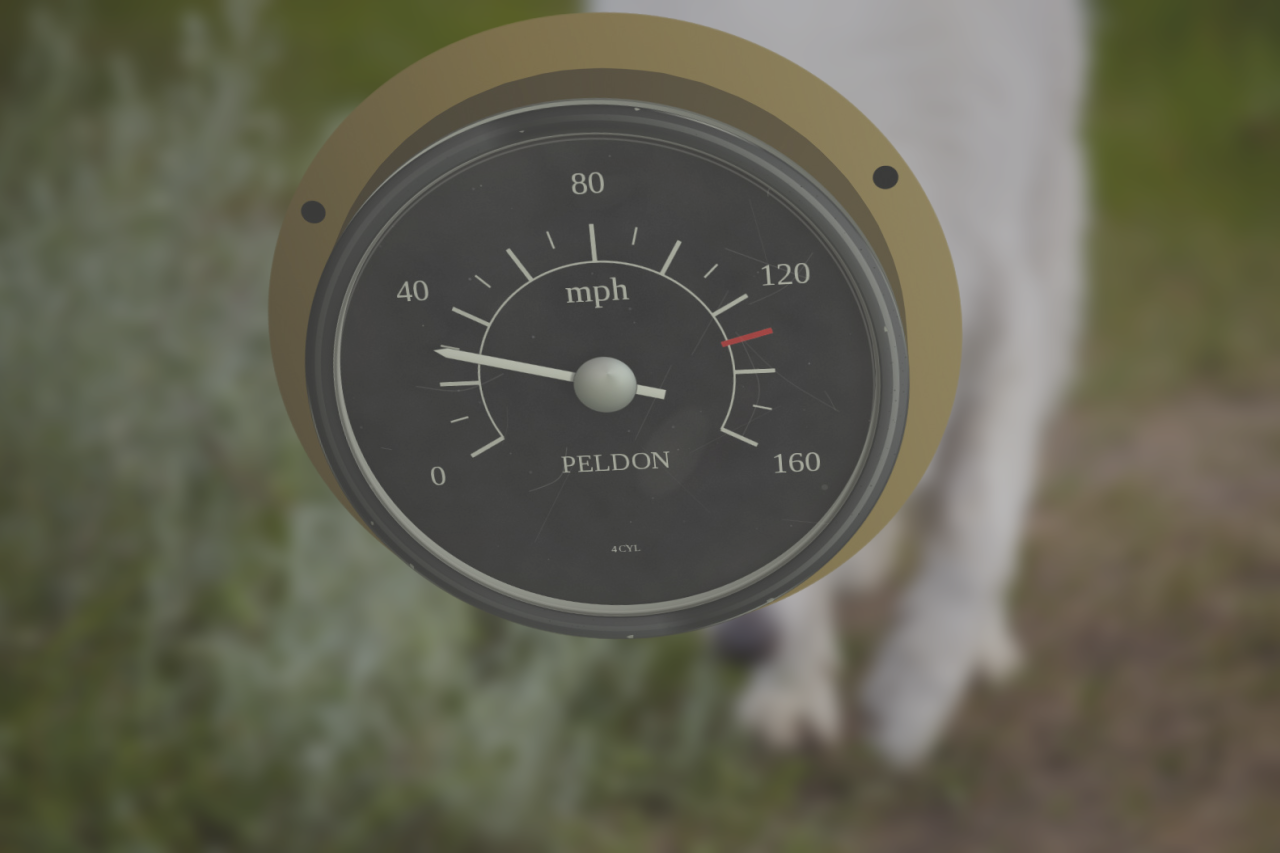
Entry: 30 mph
